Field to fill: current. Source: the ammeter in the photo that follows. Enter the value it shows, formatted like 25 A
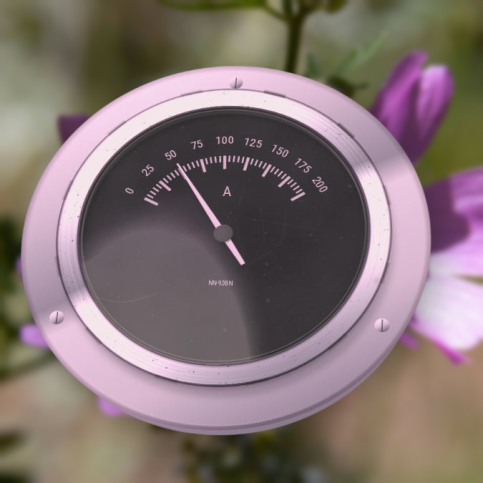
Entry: 50 A
